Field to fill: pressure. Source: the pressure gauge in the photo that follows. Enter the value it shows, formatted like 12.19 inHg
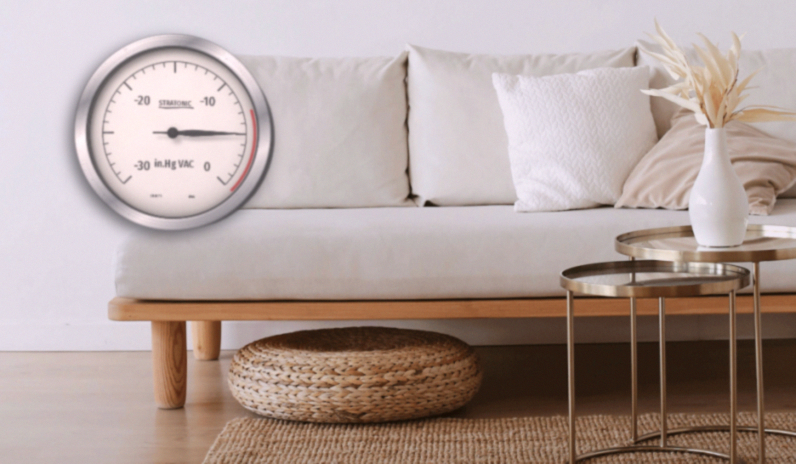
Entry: -5 inHg
